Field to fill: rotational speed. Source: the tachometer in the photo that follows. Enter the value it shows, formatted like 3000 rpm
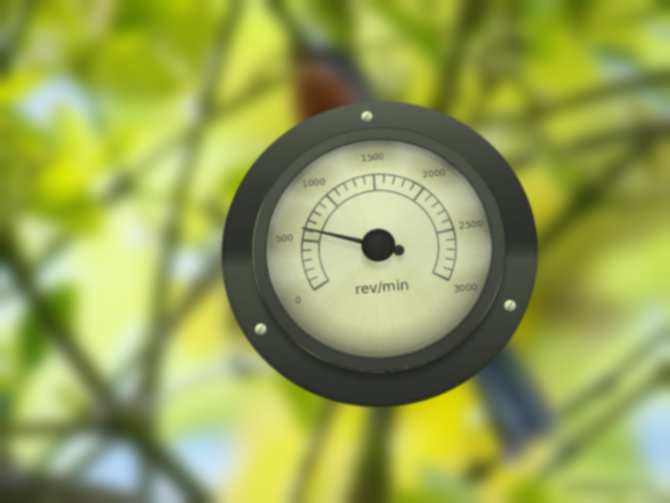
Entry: 600 rpm
